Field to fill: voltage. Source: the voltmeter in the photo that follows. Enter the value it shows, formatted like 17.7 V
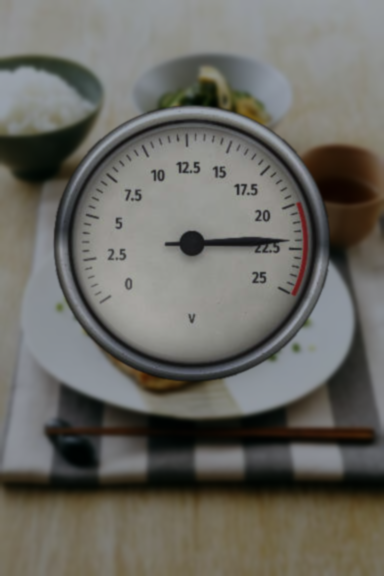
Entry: 22 V
